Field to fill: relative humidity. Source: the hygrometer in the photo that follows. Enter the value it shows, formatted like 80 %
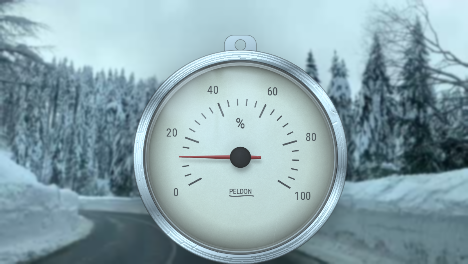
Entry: 12 %
